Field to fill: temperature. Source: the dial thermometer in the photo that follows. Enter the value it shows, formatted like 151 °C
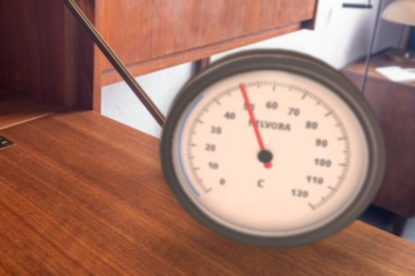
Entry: 50 °C
